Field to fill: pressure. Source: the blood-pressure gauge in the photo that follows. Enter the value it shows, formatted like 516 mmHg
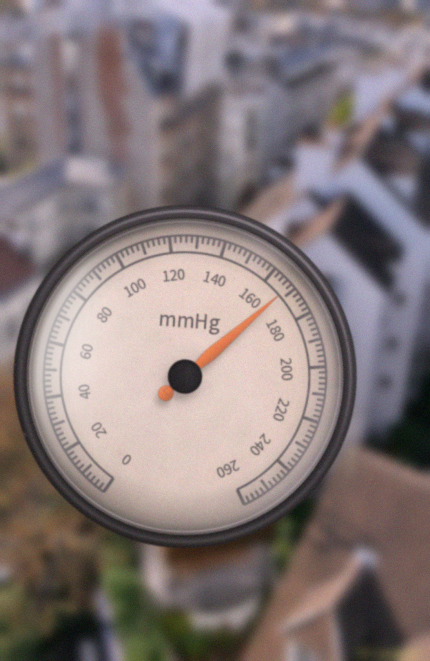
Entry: 168 mmHg
